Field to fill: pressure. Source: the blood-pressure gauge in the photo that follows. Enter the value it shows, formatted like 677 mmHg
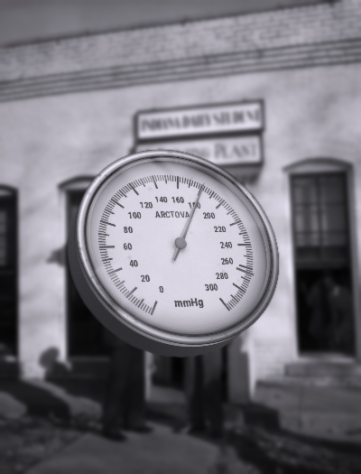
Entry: 180 mmHg
